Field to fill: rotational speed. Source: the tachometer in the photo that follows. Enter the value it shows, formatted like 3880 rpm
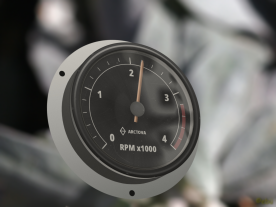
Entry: 2200 rpm
